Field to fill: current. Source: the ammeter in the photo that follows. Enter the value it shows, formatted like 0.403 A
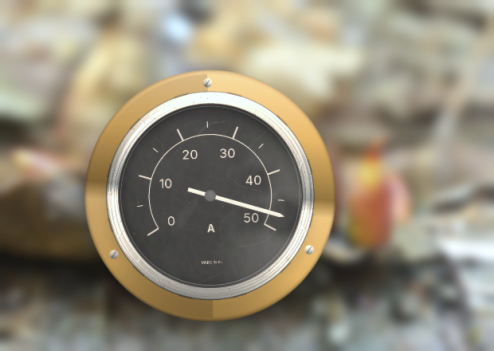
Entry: 47.5 A
